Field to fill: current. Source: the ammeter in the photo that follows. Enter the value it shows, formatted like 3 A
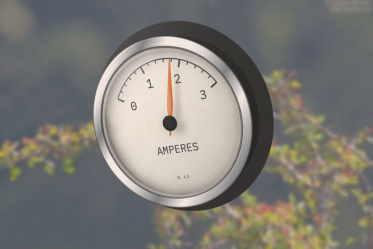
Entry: 1.8 A
